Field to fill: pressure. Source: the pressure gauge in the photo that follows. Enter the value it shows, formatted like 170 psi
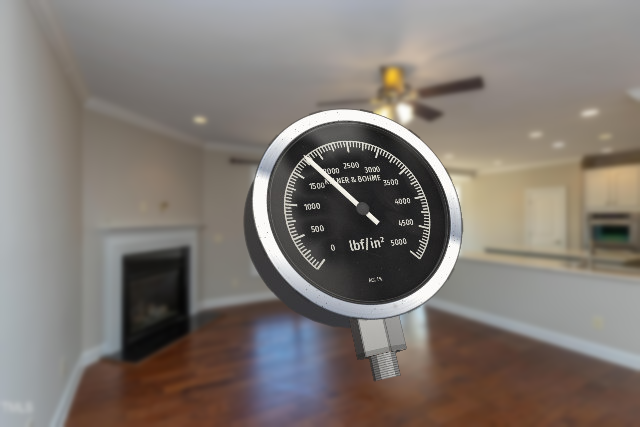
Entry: 1750 psi
